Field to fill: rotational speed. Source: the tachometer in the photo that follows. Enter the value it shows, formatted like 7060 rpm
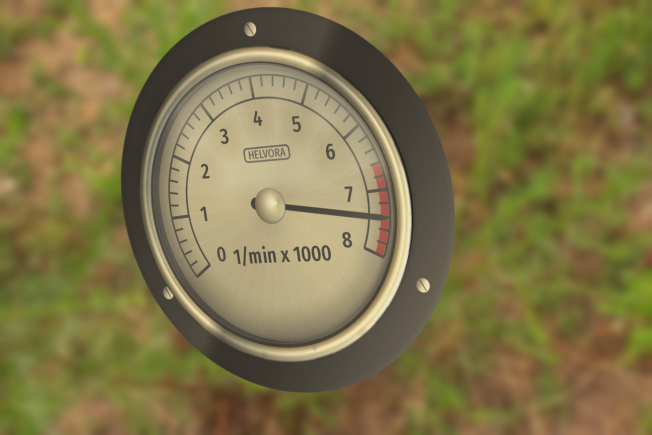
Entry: 7400 rpm
